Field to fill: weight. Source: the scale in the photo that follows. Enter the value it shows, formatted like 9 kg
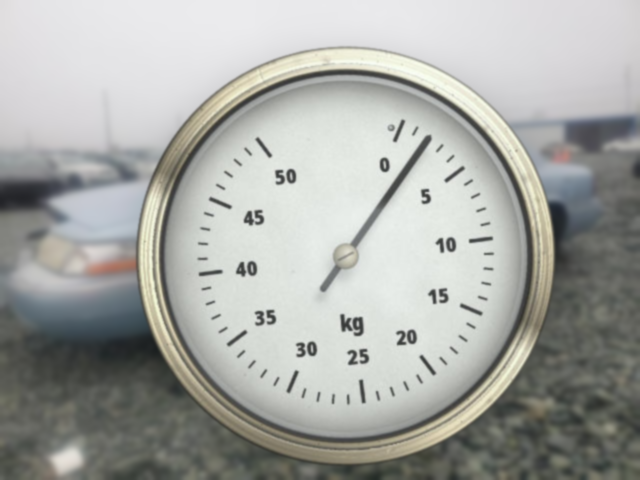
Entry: 2 kg
